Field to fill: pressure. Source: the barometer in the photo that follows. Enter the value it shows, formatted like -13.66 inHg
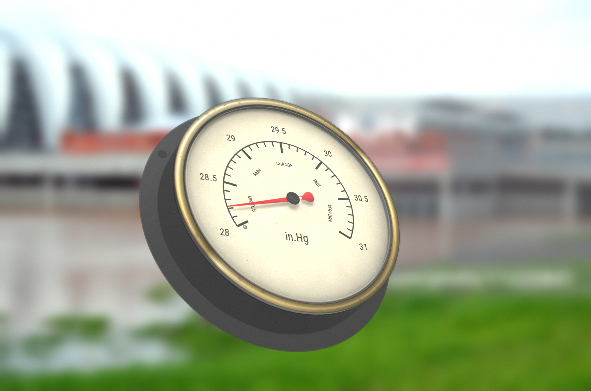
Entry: 28.2 inHg
